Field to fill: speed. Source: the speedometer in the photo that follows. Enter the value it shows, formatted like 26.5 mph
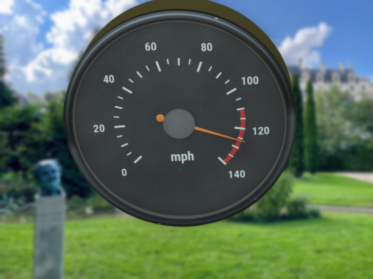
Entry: 125 mph
